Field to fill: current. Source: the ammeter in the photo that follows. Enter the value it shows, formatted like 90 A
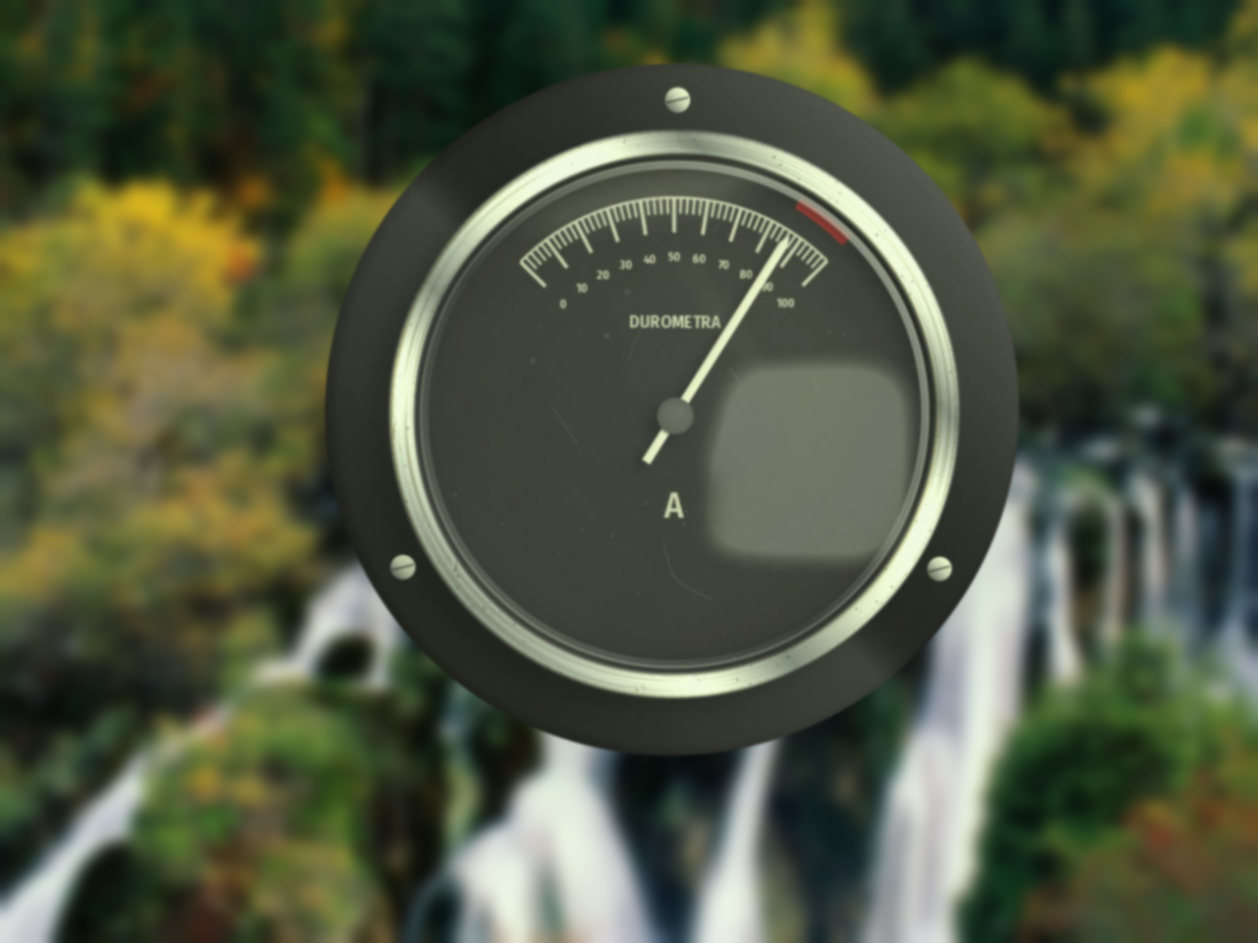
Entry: 86 A
